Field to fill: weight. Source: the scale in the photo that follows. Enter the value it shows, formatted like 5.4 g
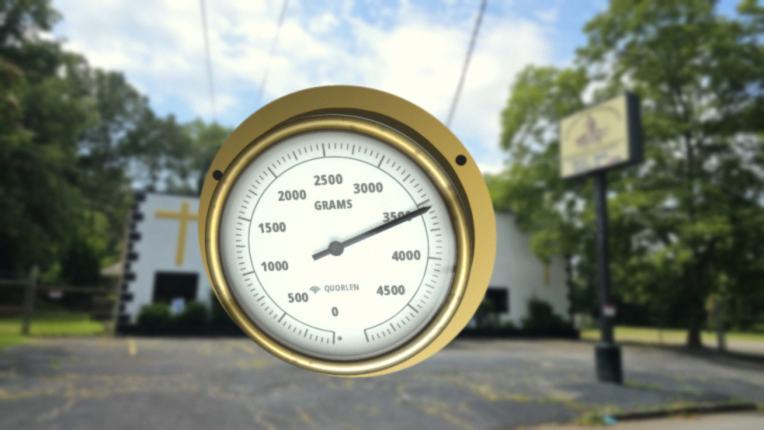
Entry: 3550 g
